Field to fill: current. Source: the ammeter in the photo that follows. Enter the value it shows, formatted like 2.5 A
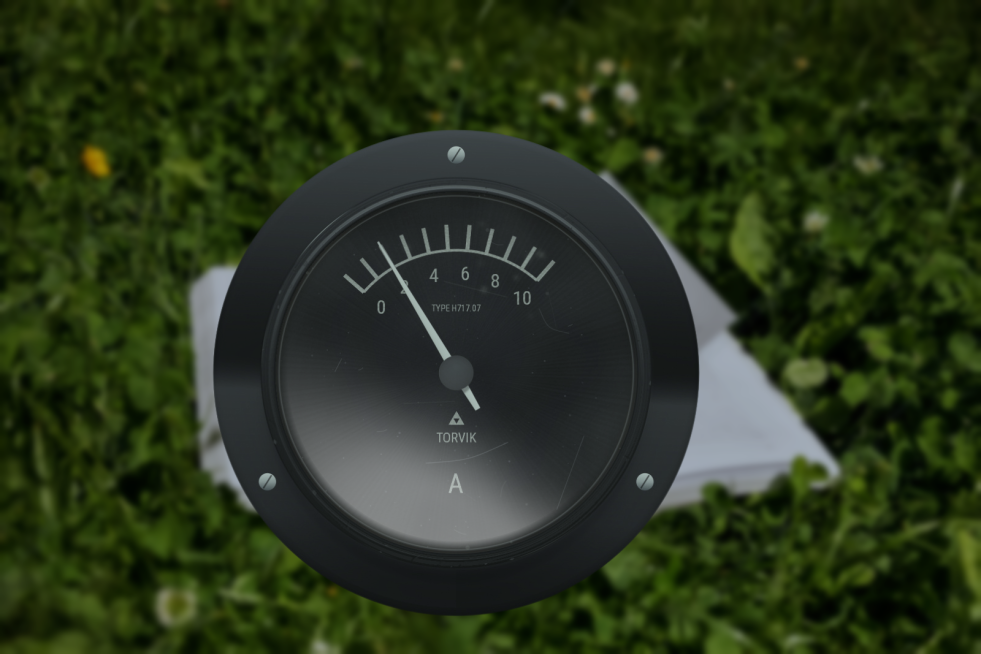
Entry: 2 A
